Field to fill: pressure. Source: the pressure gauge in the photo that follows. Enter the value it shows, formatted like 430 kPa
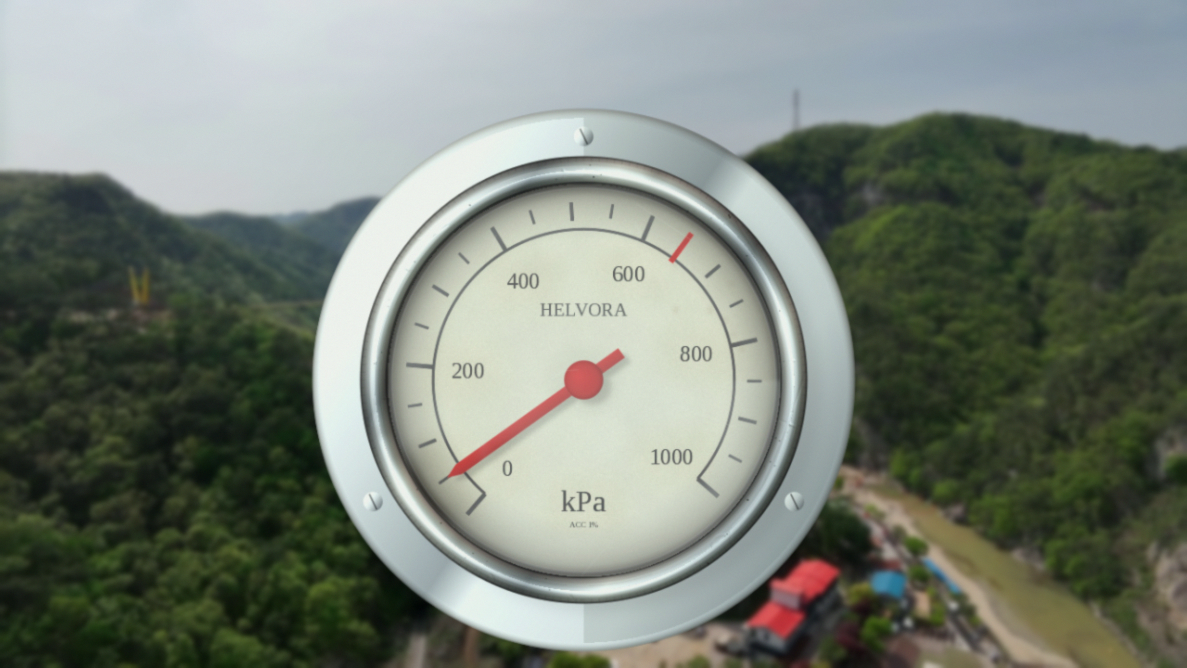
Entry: 50 kPa
